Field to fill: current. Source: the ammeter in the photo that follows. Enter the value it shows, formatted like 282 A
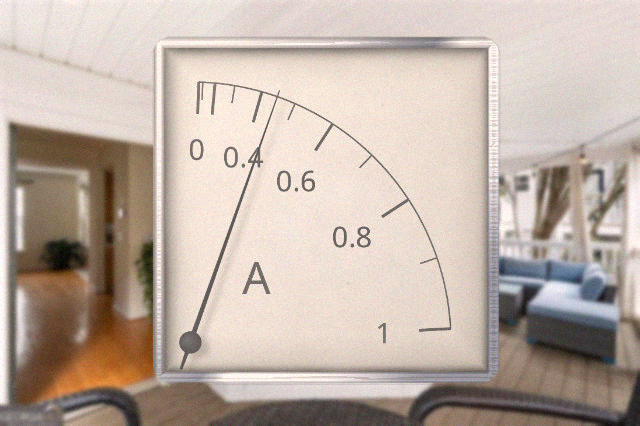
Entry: 0.45 A
